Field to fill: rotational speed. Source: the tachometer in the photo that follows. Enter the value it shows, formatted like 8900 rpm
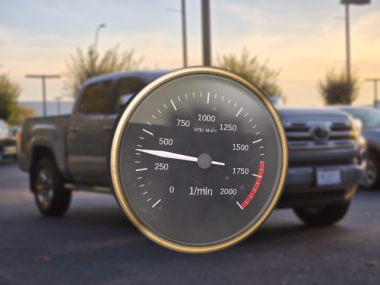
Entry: 375 rpm
